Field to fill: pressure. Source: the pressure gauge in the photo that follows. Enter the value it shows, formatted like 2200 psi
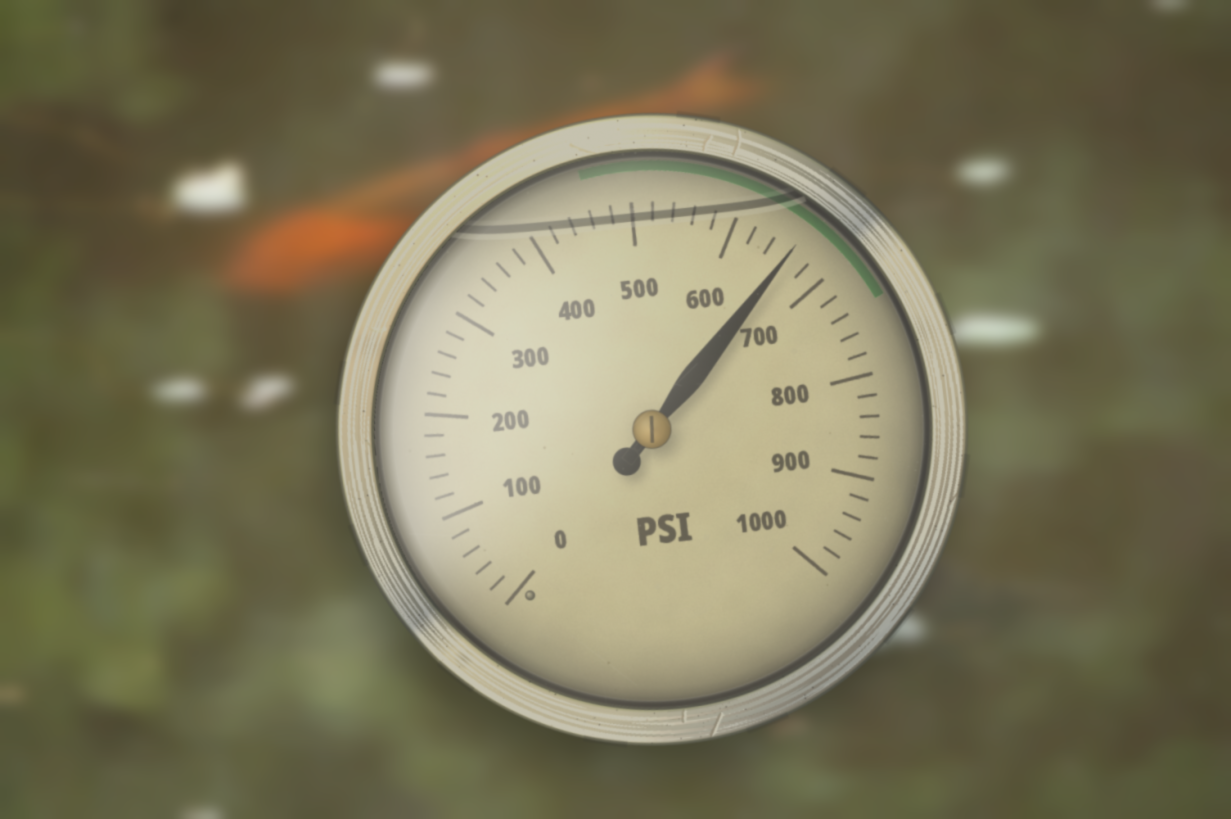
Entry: 660 psi
